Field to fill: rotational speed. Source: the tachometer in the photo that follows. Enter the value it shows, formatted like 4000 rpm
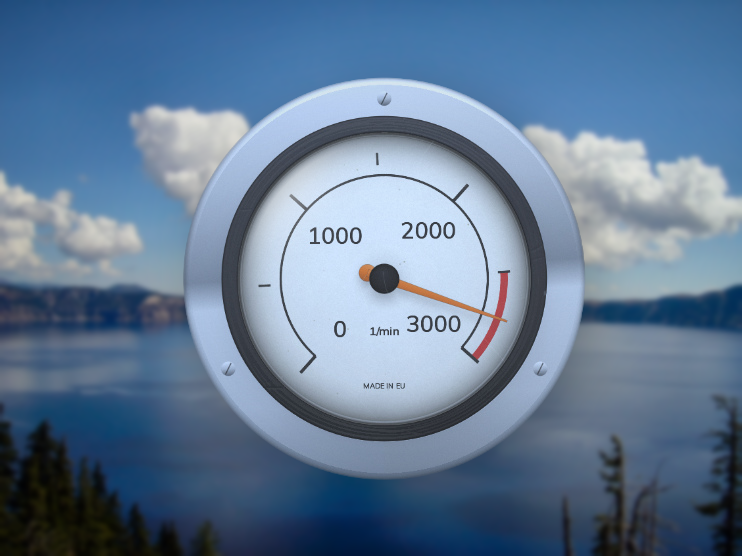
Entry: 2750 rpm
